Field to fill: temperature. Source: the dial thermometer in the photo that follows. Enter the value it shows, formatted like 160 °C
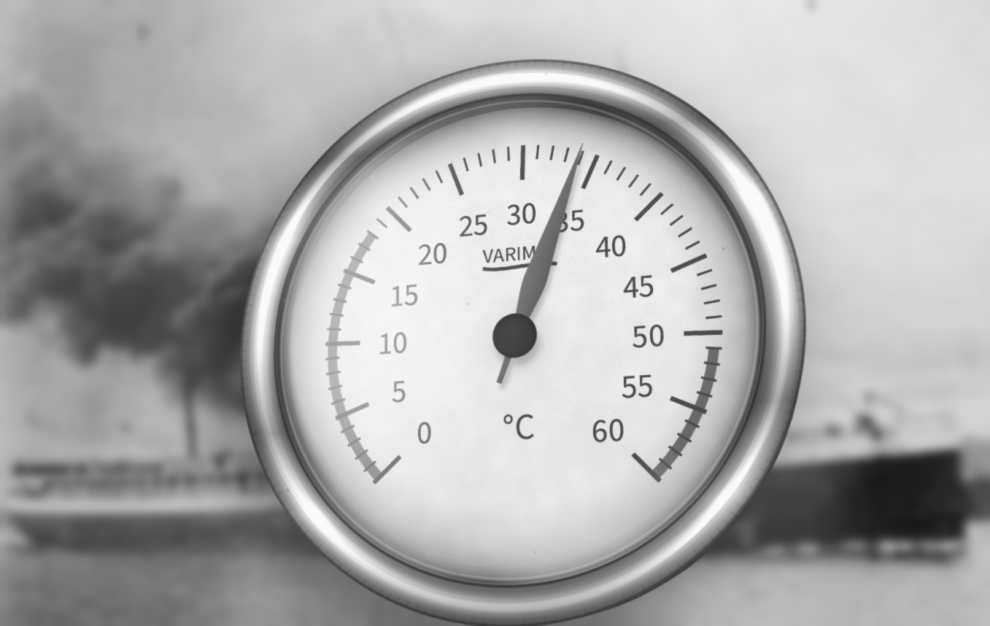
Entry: 34 °C
